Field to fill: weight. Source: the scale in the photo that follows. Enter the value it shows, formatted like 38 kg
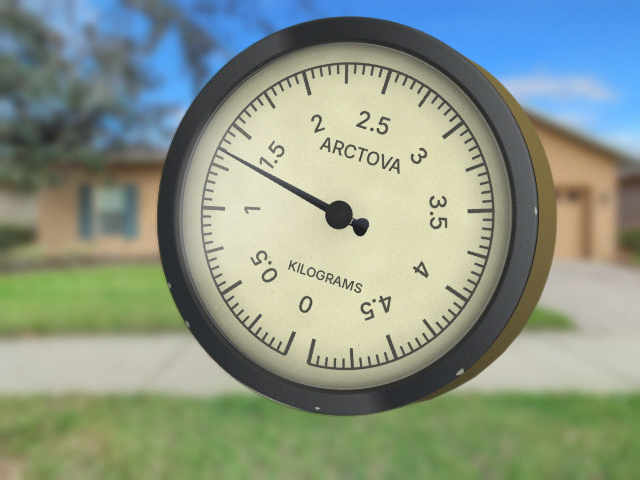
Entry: 1.35 kg
